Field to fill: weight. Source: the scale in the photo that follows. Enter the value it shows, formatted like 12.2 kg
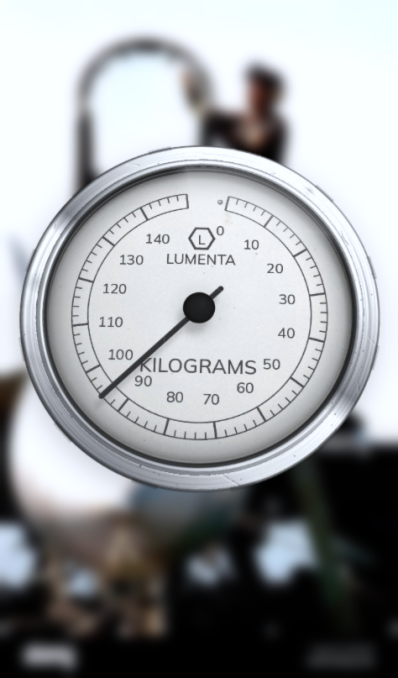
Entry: 94 kg
